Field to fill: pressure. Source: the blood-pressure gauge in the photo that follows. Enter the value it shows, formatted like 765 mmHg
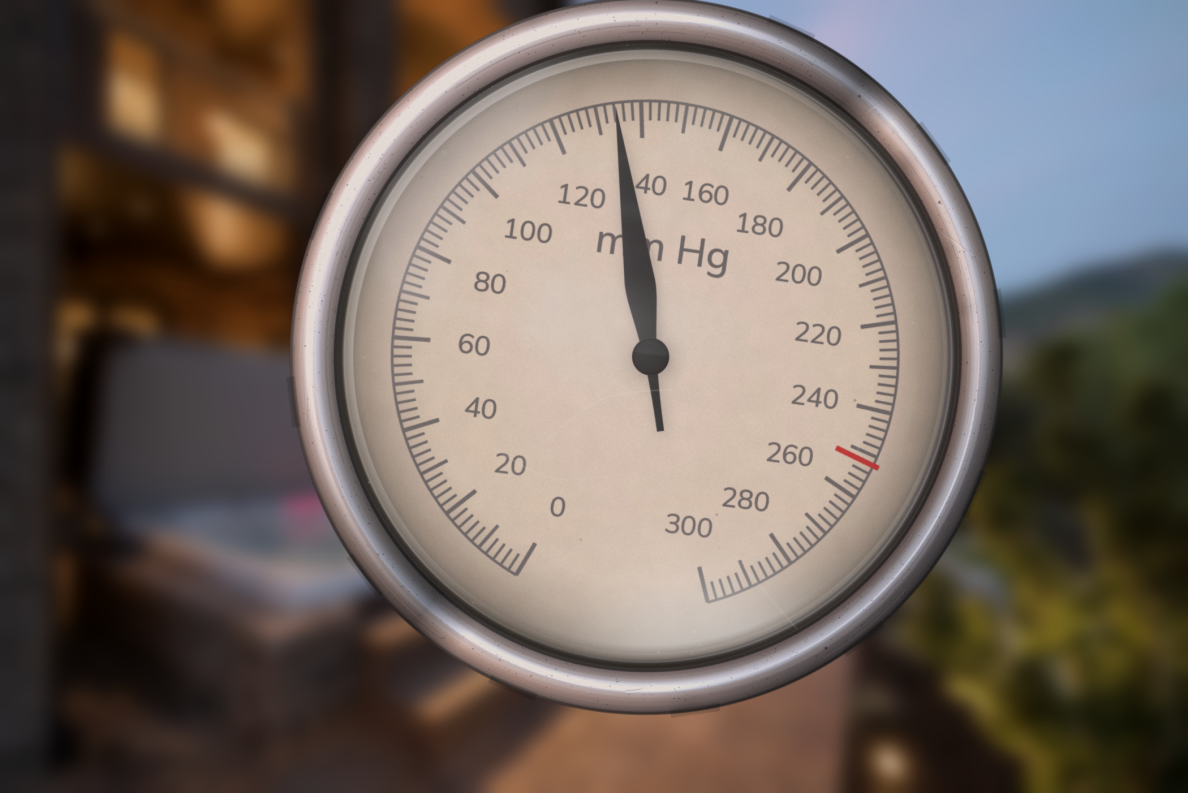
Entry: 134 mmHg
